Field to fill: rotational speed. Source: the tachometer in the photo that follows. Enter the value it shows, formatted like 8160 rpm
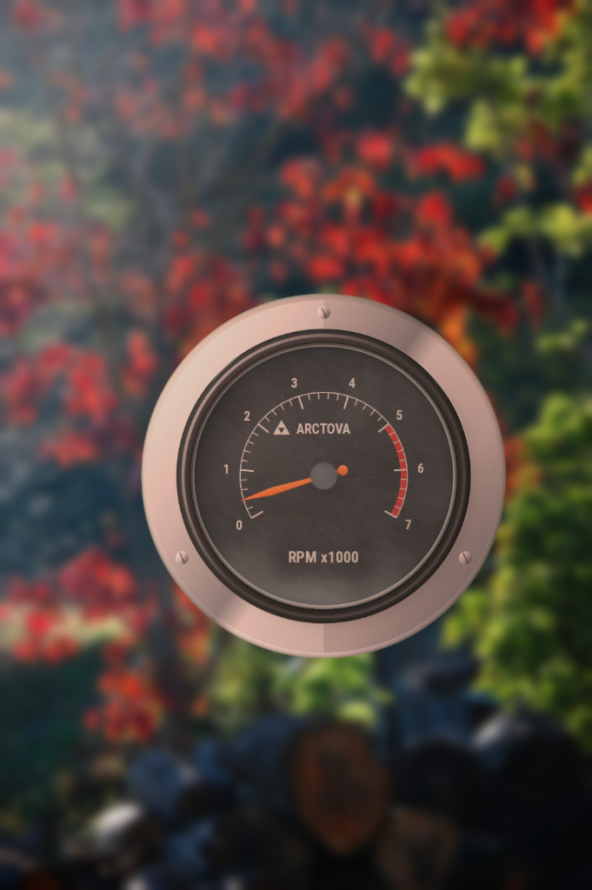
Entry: 400 rpm
